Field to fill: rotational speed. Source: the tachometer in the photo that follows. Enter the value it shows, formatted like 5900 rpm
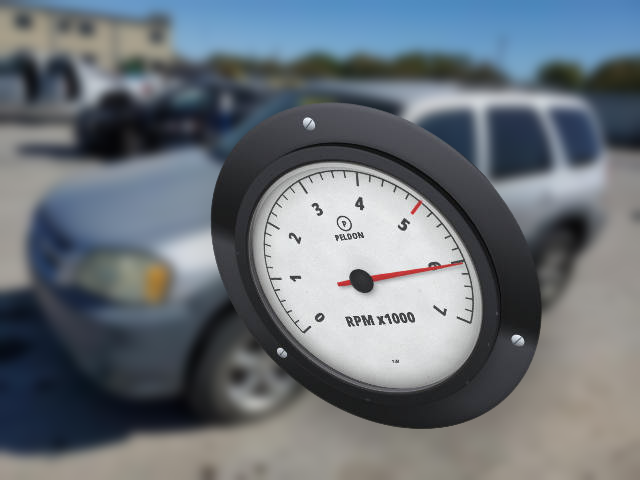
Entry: 6000 rpm
